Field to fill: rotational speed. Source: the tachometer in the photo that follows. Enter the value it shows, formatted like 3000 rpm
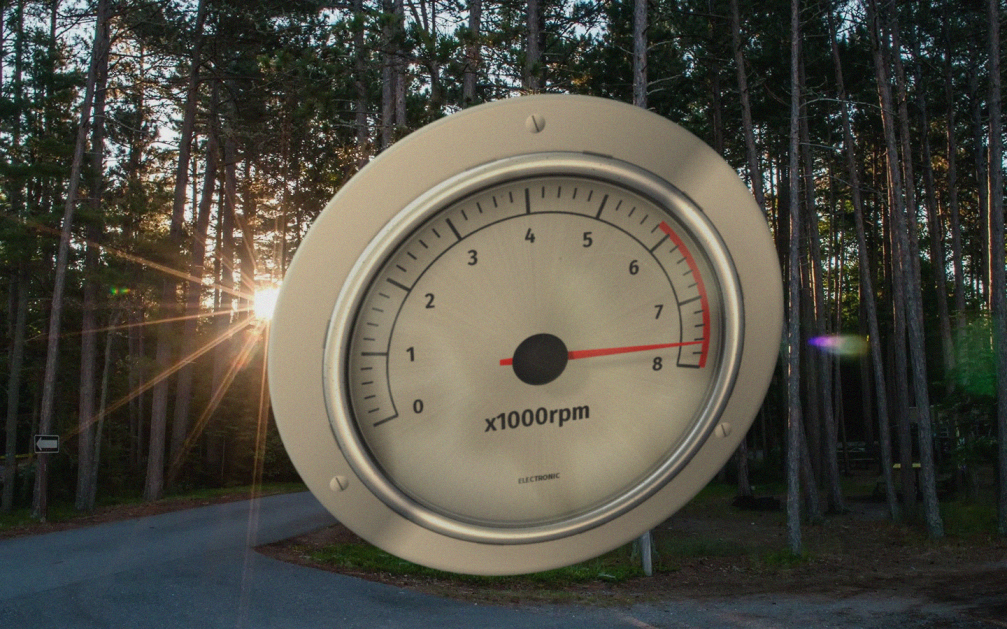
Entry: 7600 rpm
